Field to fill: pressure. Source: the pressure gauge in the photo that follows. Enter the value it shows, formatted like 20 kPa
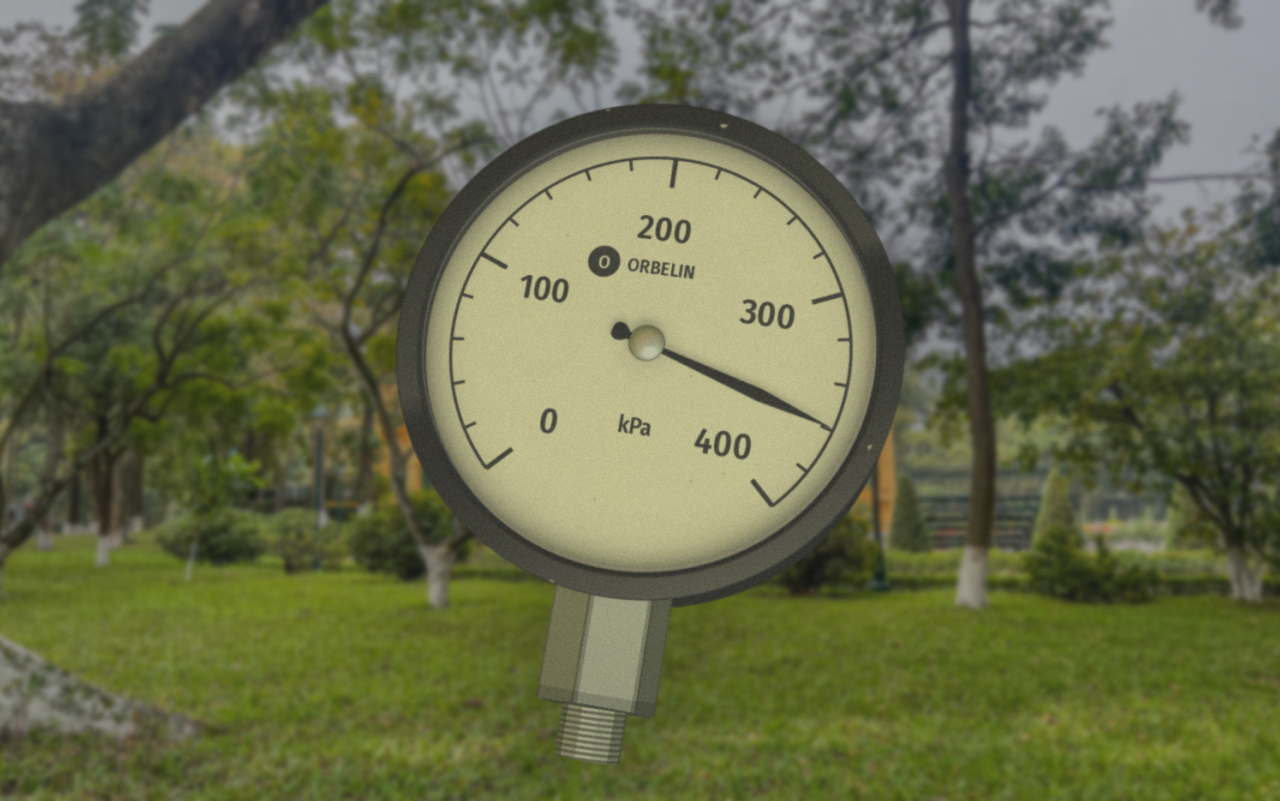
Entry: 360 kPa
